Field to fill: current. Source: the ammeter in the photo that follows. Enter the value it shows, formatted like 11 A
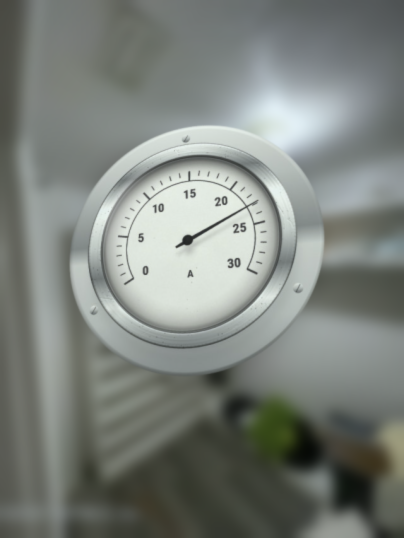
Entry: 23 A
